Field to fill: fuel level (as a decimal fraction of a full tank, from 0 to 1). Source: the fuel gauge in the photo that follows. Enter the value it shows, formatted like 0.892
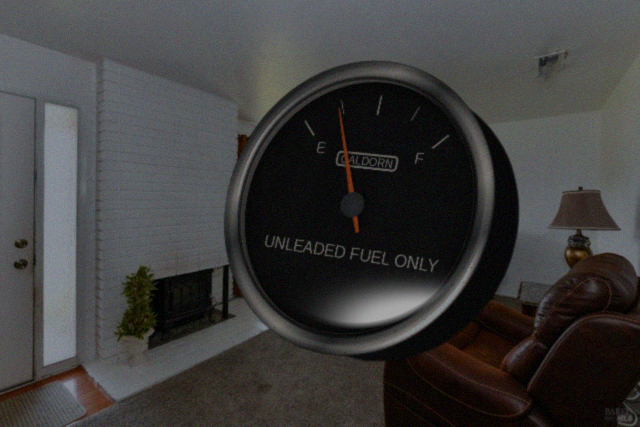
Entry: 0.25
